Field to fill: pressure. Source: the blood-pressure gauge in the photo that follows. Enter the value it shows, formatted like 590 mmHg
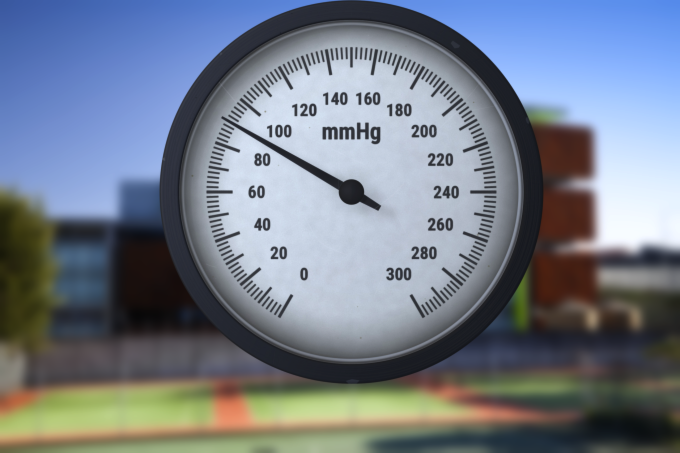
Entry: 90 mmHg
